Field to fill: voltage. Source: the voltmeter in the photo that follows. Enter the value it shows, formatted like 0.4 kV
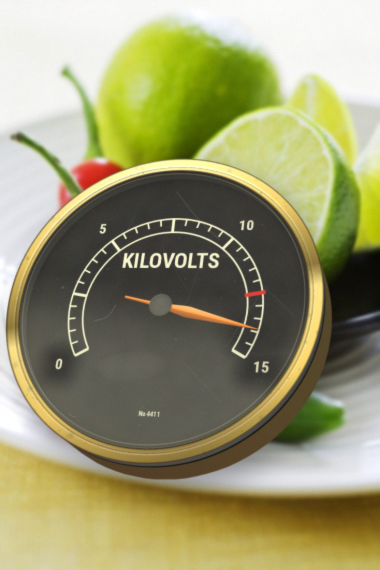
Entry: 14 kV
